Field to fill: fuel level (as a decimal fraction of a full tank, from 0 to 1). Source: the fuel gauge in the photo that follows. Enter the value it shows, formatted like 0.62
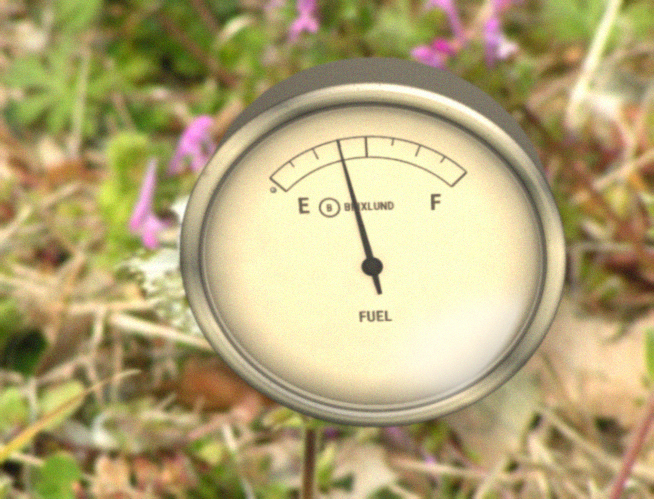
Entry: 0.375
